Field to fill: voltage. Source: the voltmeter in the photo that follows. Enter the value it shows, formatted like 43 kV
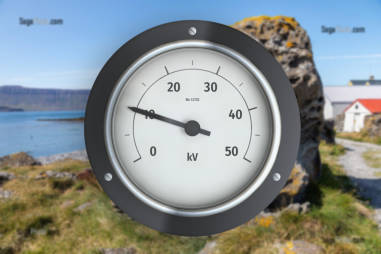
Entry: 10 kV
